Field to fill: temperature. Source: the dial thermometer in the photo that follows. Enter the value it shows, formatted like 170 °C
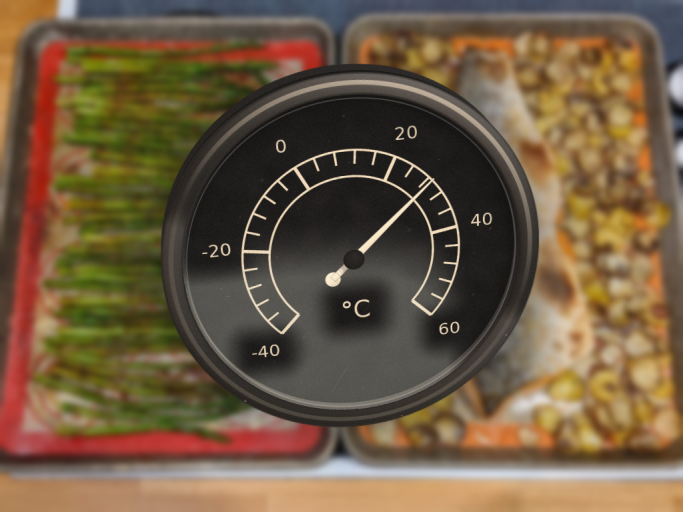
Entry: 28 °C
